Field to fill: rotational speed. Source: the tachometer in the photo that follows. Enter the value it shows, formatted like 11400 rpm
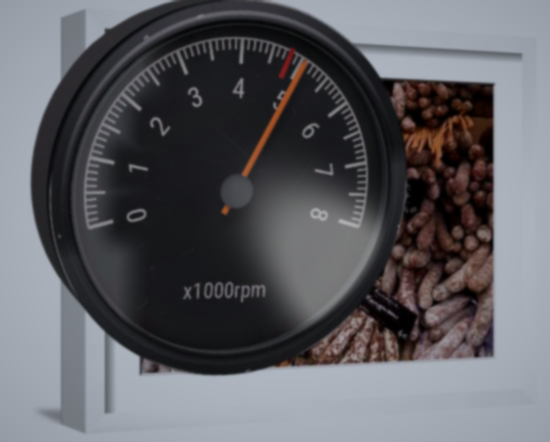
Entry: 5000 rpm
